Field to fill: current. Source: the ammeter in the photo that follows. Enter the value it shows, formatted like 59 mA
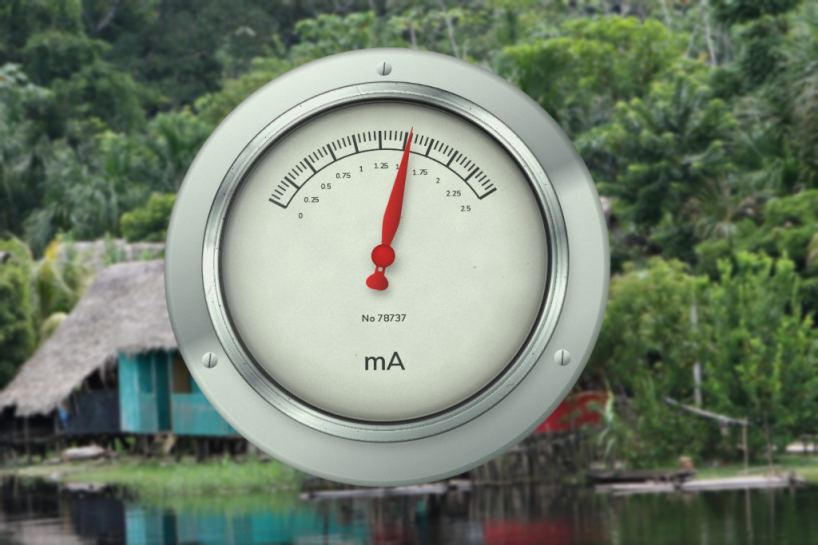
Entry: 1.55 mA
